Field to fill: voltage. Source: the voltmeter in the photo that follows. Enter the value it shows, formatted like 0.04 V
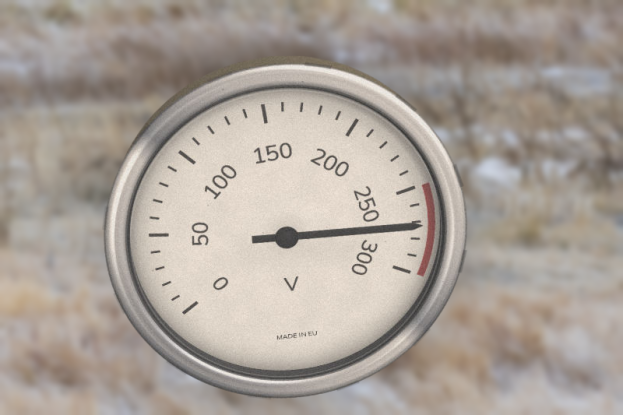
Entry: 270 V
